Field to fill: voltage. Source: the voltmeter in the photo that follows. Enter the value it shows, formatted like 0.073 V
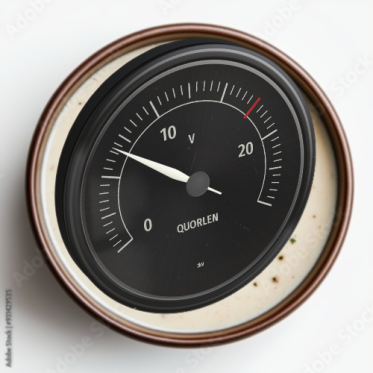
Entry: 6.75 V
